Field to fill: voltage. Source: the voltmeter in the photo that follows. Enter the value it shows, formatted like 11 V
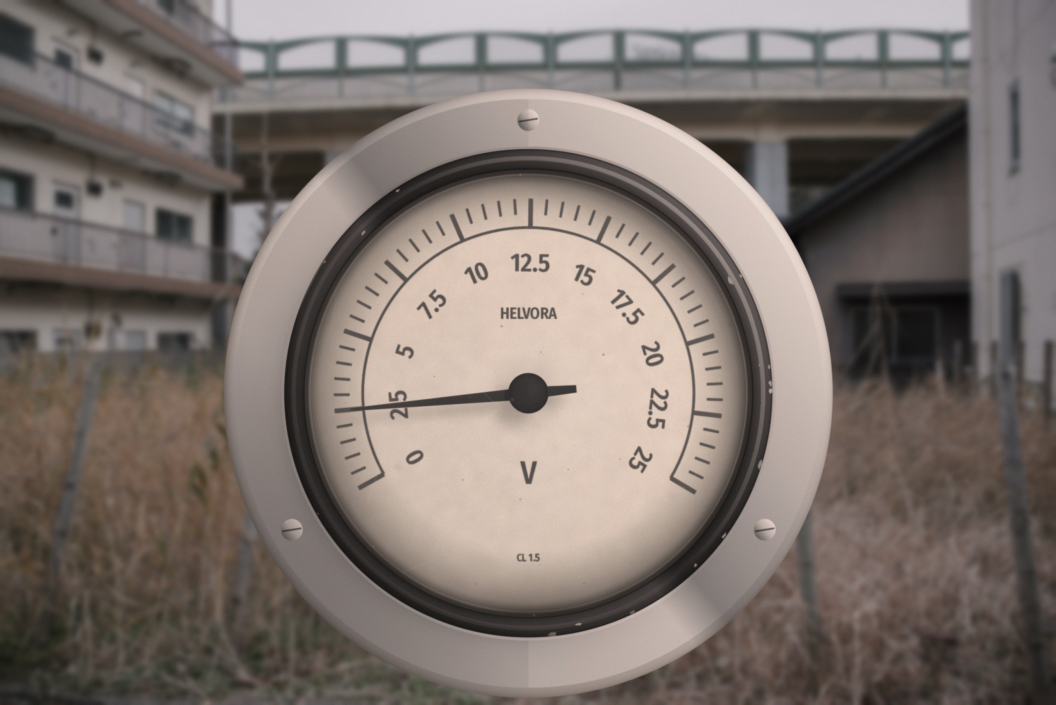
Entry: 2.5 V
